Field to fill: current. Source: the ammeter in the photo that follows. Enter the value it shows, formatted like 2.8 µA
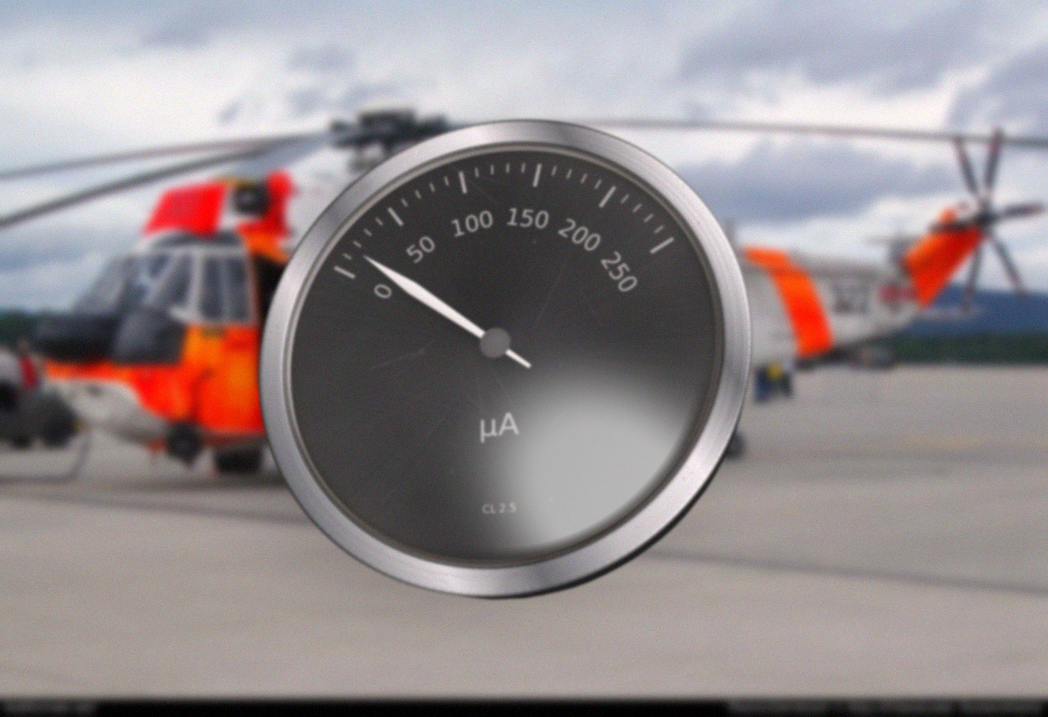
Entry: 15 µA
